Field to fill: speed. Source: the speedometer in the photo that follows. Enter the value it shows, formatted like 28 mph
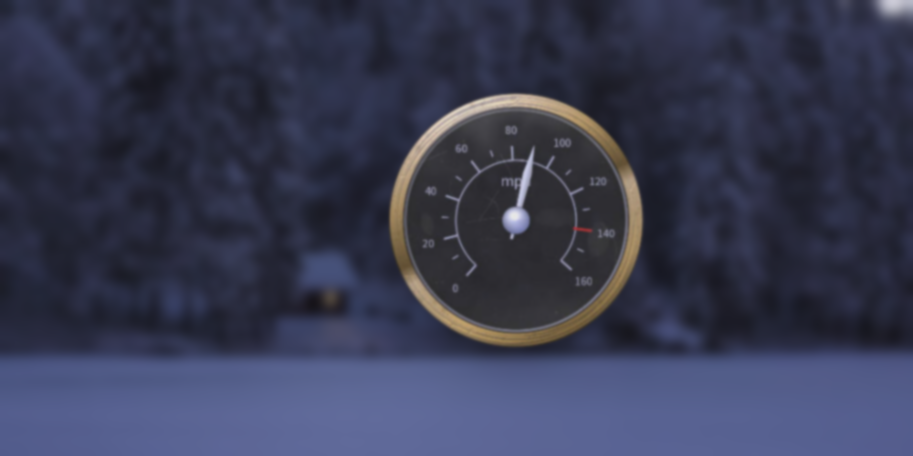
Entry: 90 mph
